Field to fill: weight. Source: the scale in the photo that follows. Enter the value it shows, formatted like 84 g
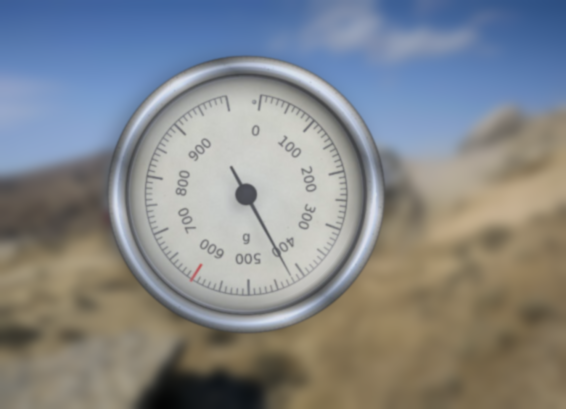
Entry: 420 g
